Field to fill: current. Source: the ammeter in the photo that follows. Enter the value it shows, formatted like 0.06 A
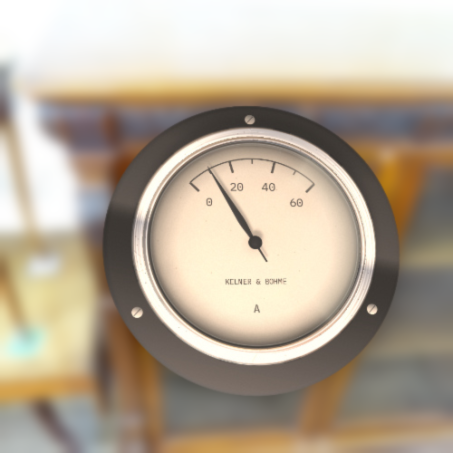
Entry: 10 A
